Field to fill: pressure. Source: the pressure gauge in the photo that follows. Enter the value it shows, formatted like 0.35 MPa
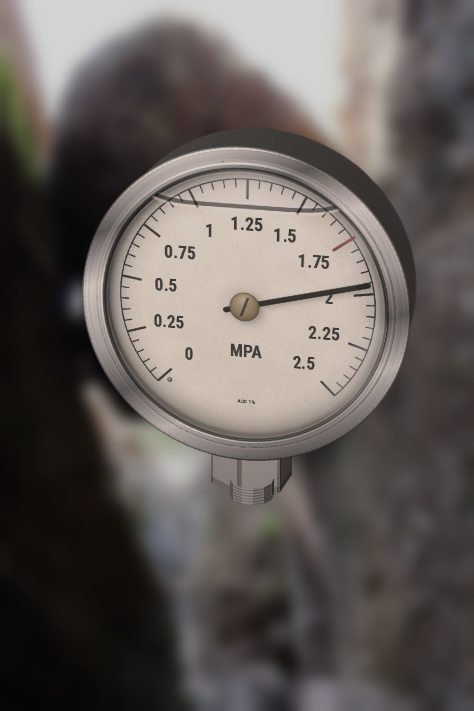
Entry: 1.95 MPa
